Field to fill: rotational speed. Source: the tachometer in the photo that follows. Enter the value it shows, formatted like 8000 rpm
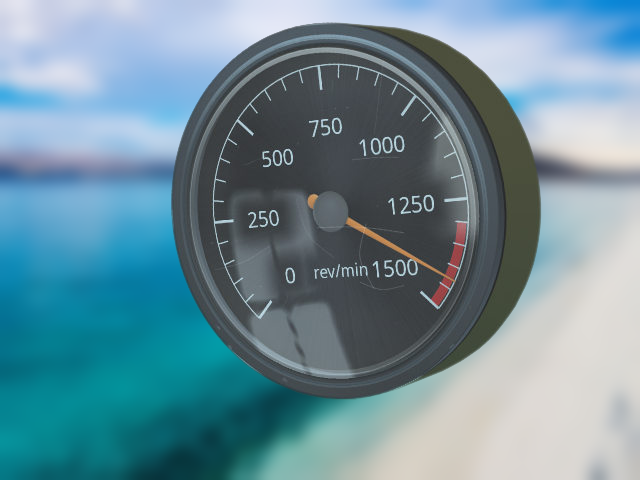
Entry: 1425 rpm
